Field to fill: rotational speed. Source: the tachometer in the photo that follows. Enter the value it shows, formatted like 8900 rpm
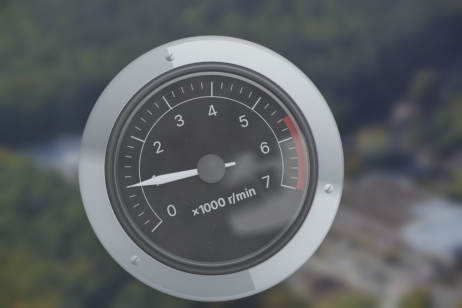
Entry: 1000 rpm
